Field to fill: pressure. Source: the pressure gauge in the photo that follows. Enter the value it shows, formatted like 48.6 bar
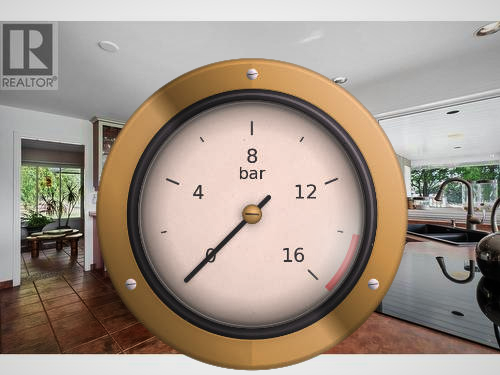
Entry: 0 bar
